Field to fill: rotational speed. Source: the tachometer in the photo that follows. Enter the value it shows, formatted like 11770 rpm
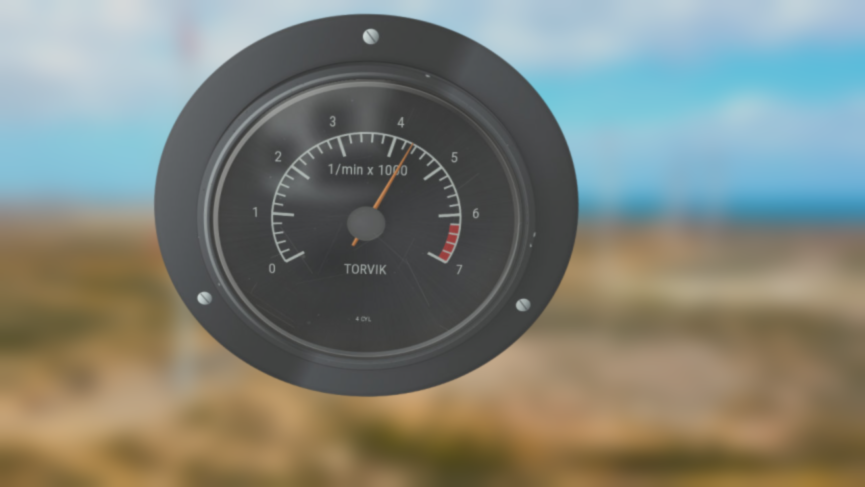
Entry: 4300 rpm
